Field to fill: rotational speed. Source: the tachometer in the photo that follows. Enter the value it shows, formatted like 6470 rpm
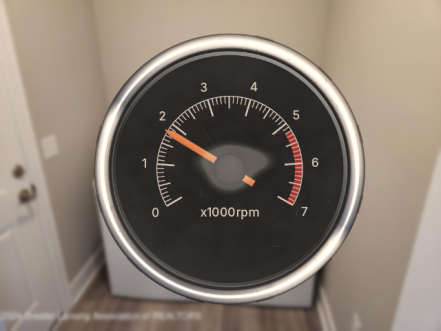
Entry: 1800 rpm
